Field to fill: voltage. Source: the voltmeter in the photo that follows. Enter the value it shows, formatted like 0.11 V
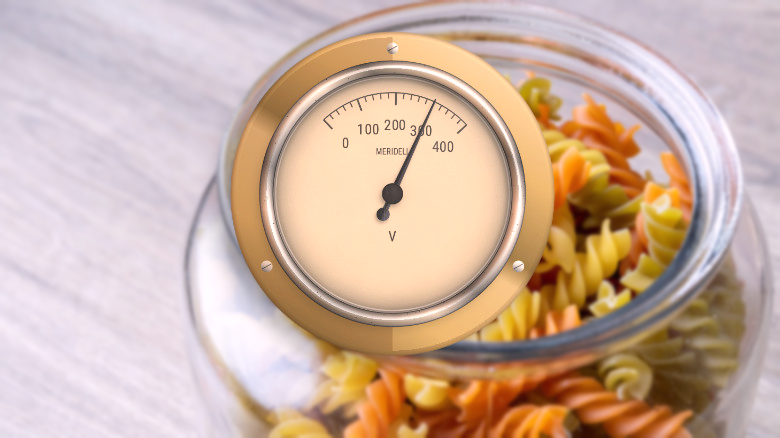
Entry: 300 V
